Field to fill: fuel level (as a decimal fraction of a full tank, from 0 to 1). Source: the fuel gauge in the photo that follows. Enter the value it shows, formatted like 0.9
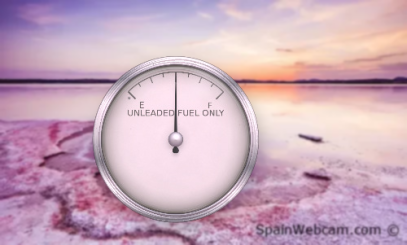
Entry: 0.5
